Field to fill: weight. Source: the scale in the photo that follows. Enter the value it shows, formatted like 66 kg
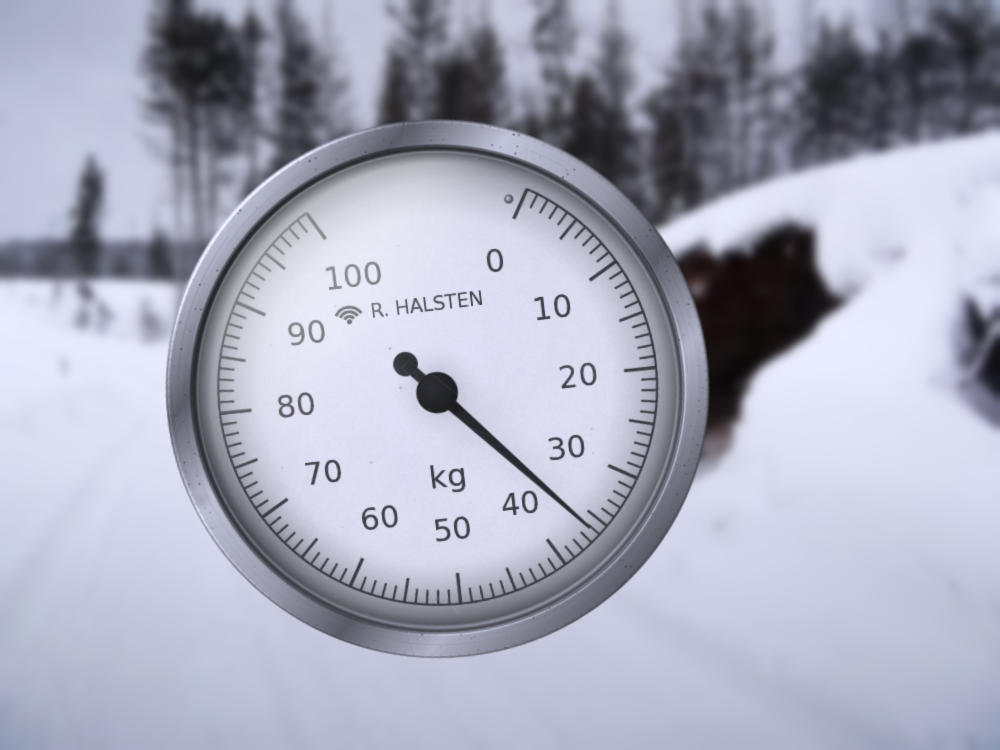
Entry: 36 kg
